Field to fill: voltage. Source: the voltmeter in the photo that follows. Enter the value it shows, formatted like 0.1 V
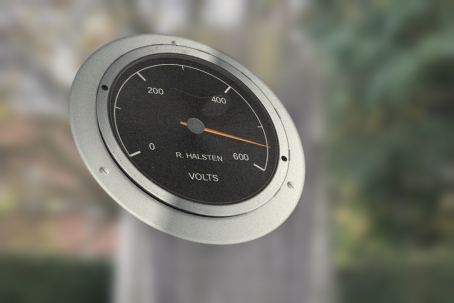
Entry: 550 V
